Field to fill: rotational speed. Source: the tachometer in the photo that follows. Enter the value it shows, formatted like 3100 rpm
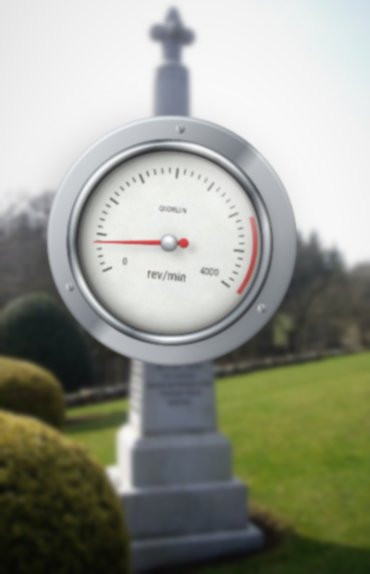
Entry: 400 rpm
